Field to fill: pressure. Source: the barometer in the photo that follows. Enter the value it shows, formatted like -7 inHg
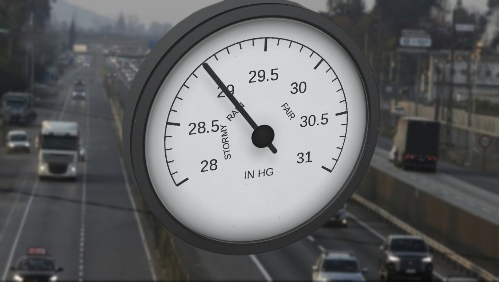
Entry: 29 inHg
